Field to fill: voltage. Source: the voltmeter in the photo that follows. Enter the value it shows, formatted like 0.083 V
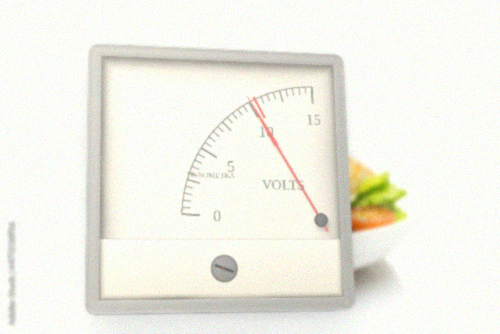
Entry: 10 V
